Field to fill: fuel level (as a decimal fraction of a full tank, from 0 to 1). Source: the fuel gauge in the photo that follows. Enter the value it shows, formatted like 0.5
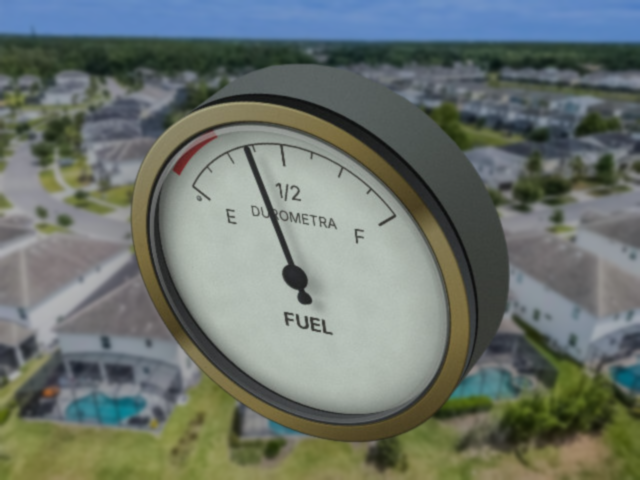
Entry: 0.375
